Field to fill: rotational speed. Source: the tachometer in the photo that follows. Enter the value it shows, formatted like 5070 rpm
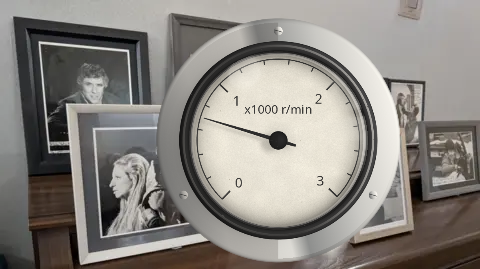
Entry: 700 rpm
